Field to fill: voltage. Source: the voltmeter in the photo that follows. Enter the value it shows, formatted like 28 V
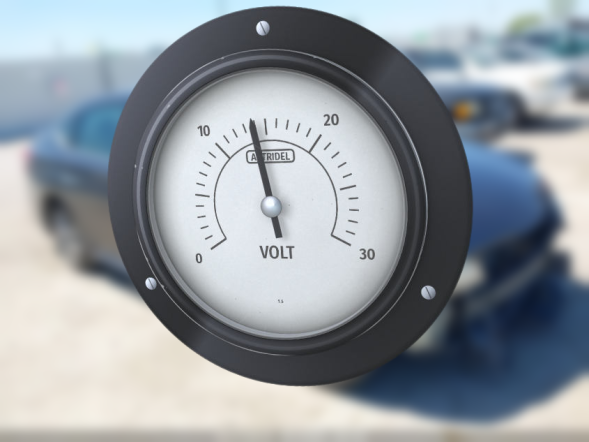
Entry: 14 V
